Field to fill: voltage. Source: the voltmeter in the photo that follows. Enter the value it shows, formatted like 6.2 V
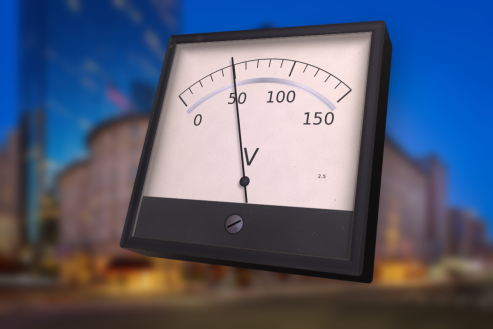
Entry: 50 V
